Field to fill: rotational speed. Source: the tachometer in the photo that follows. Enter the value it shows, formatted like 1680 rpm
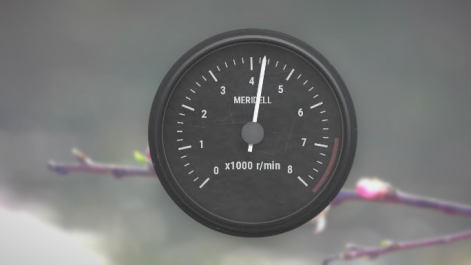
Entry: 4300 rpm
